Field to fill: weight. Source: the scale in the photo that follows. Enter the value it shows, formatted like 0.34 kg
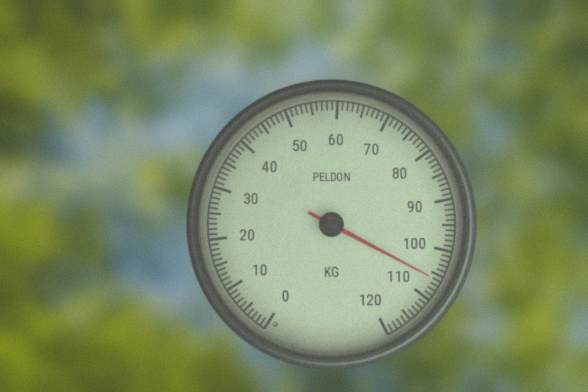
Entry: 106 kg
